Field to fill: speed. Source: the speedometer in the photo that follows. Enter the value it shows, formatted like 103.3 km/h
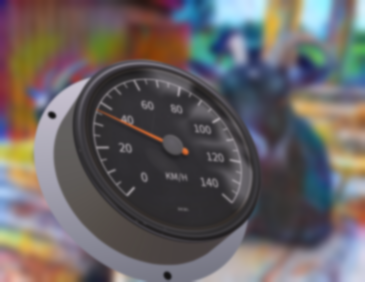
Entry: 35 km/h
